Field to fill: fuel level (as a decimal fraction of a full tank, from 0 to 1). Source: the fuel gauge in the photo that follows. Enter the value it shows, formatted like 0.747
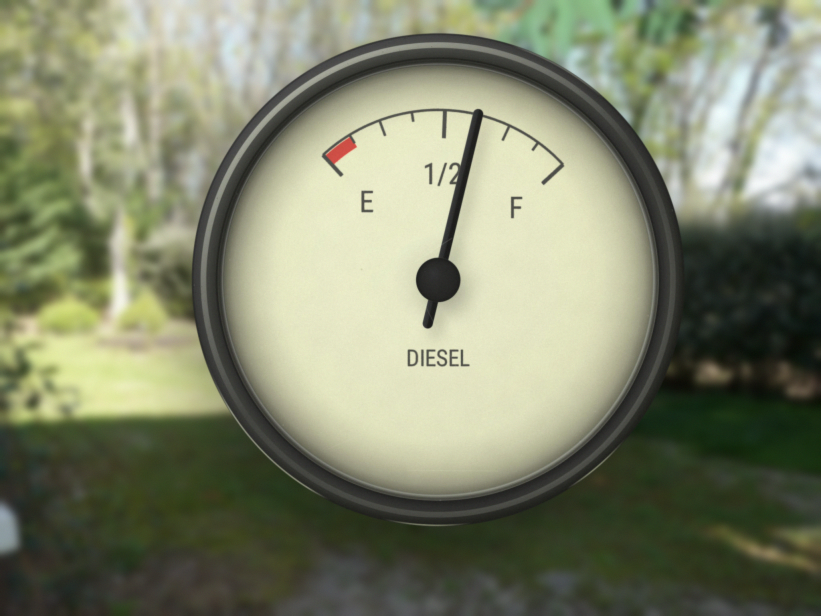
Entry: 0.625
